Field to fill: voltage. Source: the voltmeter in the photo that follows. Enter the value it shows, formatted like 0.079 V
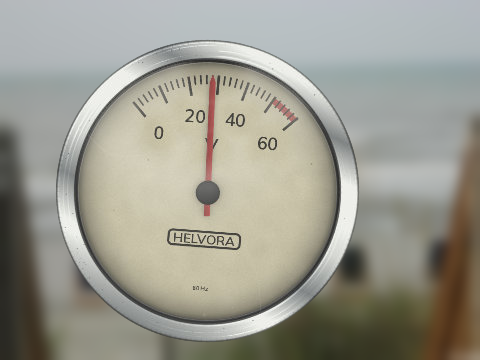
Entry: 28 V
